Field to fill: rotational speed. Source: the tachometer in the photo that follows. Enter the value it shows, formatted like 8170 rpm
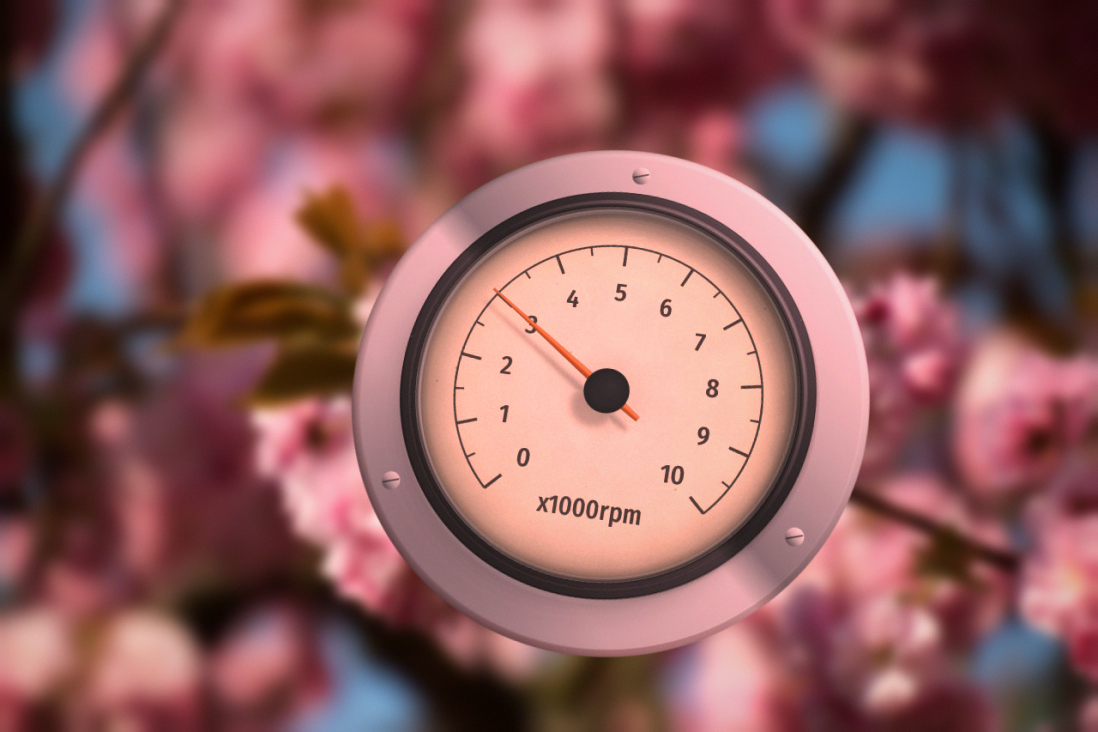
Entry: 3000 rpm
